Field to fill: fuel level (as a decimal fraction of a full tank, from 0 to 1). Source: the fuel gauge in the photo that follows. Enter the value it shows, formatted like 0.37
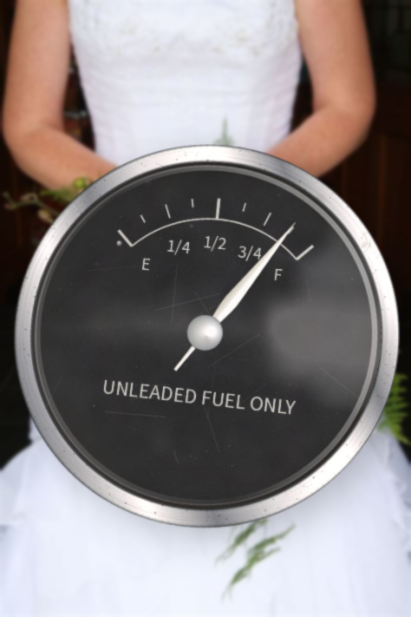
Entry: 0.875
